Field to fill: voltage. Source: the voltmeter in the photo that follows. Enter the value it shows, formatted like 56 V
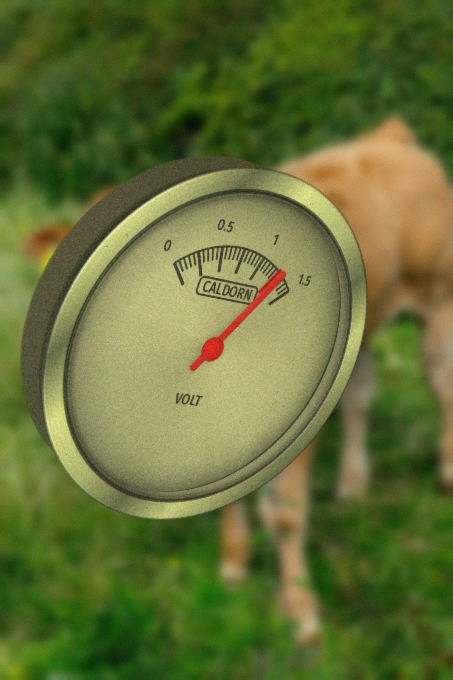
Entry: 1.25 V
